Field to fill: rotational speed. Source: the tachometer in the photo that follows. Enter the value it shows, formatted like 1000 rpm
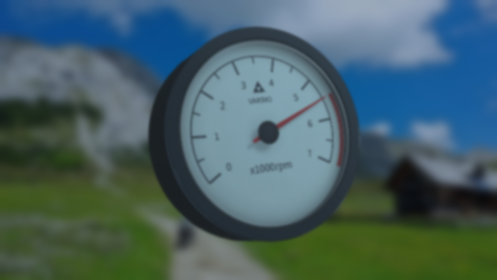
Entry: 5500 rpm
